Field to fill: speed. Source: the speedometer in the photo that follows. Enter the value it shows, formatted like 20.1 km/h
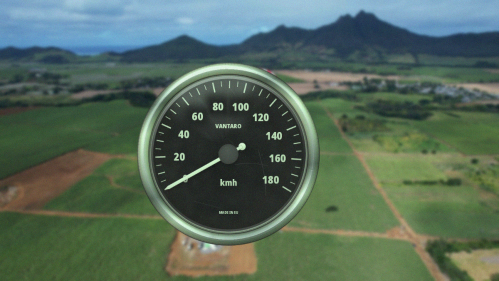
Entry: 0 km/h
